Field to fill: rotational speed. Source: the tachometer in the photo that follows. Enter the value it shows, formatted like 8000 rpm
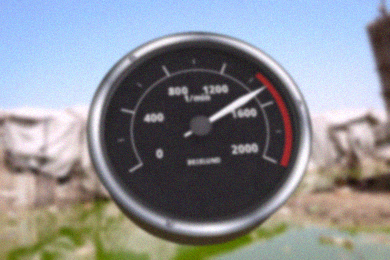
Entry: 1500 rpm
